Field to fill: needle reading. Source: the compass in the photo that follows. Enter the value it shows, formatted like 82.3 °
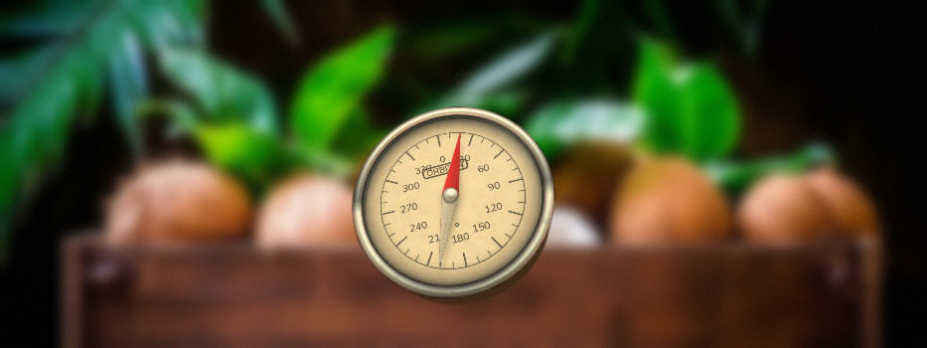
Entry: 20 °
